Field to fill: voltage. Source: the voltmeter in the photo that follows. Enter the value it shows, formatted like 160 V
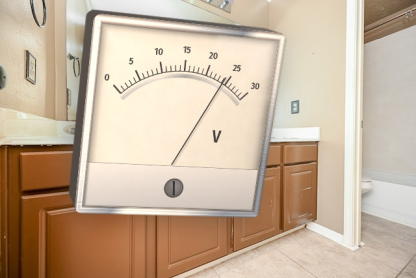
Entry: 24 V
